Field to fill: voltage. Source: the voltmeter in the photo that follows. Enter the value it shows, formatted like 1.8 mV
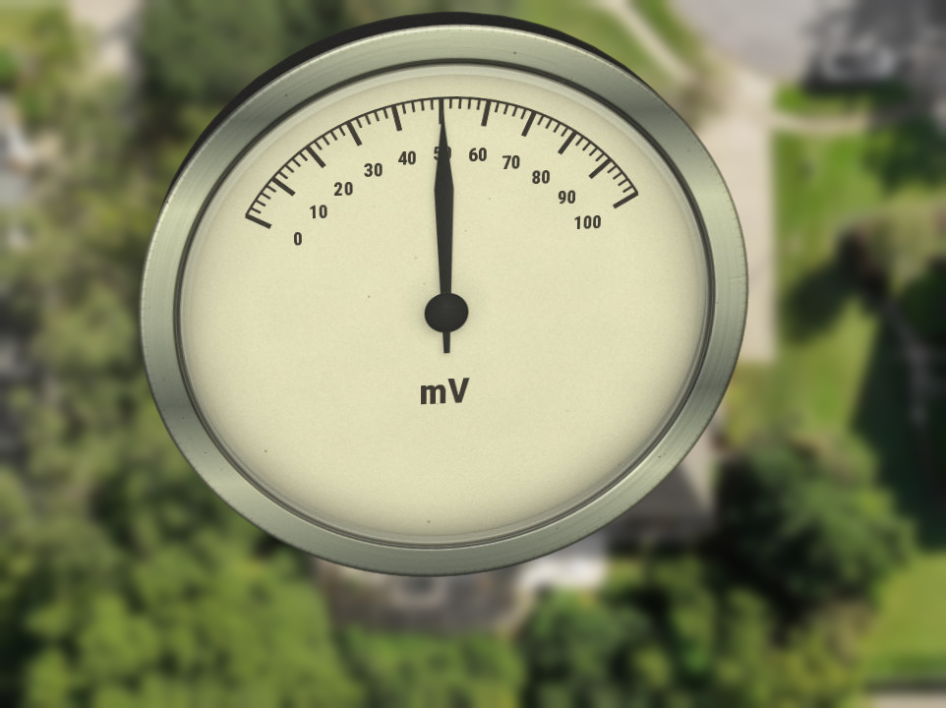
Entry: 50 mV
